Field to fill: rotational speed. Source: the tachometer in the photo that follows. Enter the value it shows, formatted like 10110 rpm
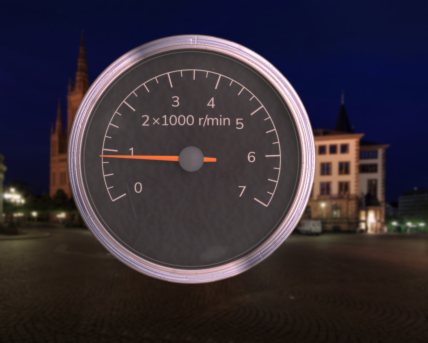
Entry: 875 rpm
